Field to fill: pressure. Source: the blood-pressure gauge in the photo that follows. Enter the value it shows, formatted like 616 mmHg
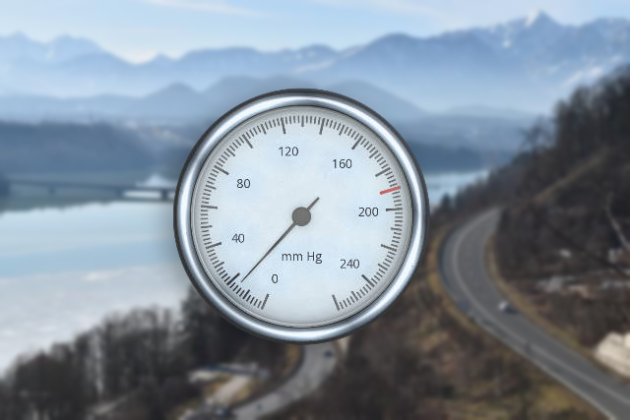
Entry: 16 mmHg
